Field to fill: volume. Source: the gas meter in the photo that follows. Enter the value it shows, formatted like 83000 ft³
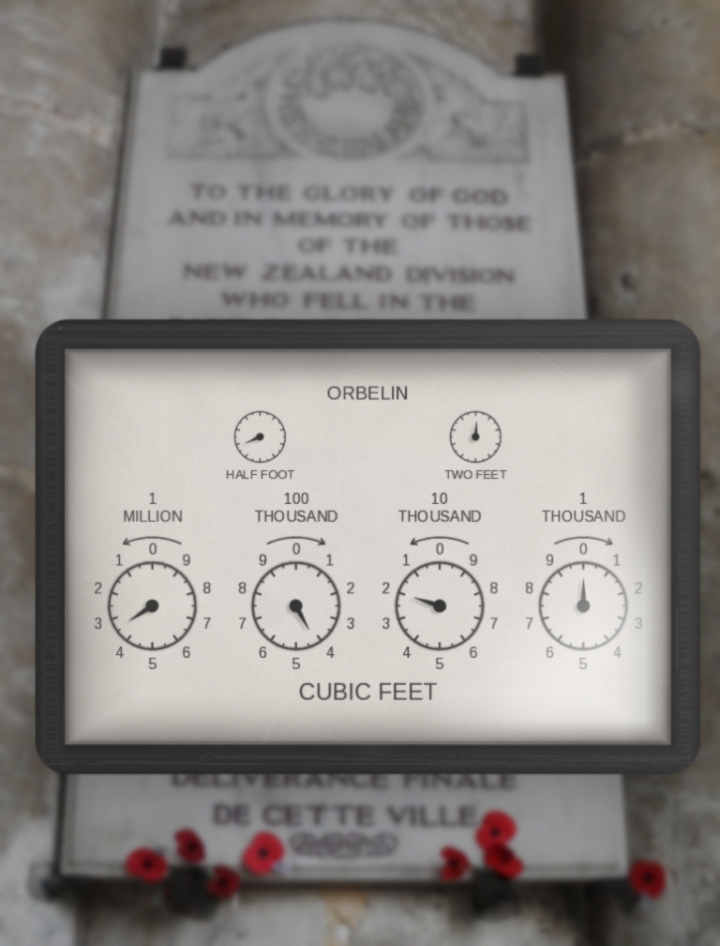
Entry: 342000 ft³
